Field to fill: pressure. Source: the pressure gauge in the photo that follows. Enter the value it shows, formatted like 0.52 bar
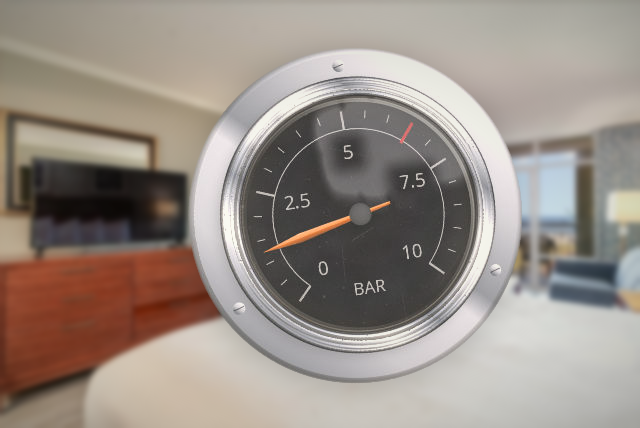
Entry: 1.25 bar
